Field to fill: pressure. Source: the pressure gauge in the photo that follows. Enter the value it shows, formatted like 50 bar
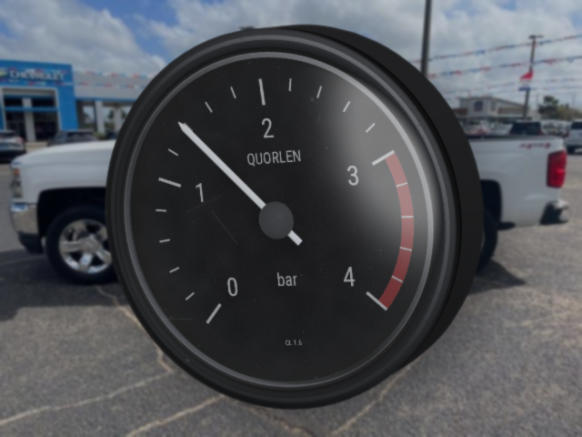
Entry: 1.4 bar
